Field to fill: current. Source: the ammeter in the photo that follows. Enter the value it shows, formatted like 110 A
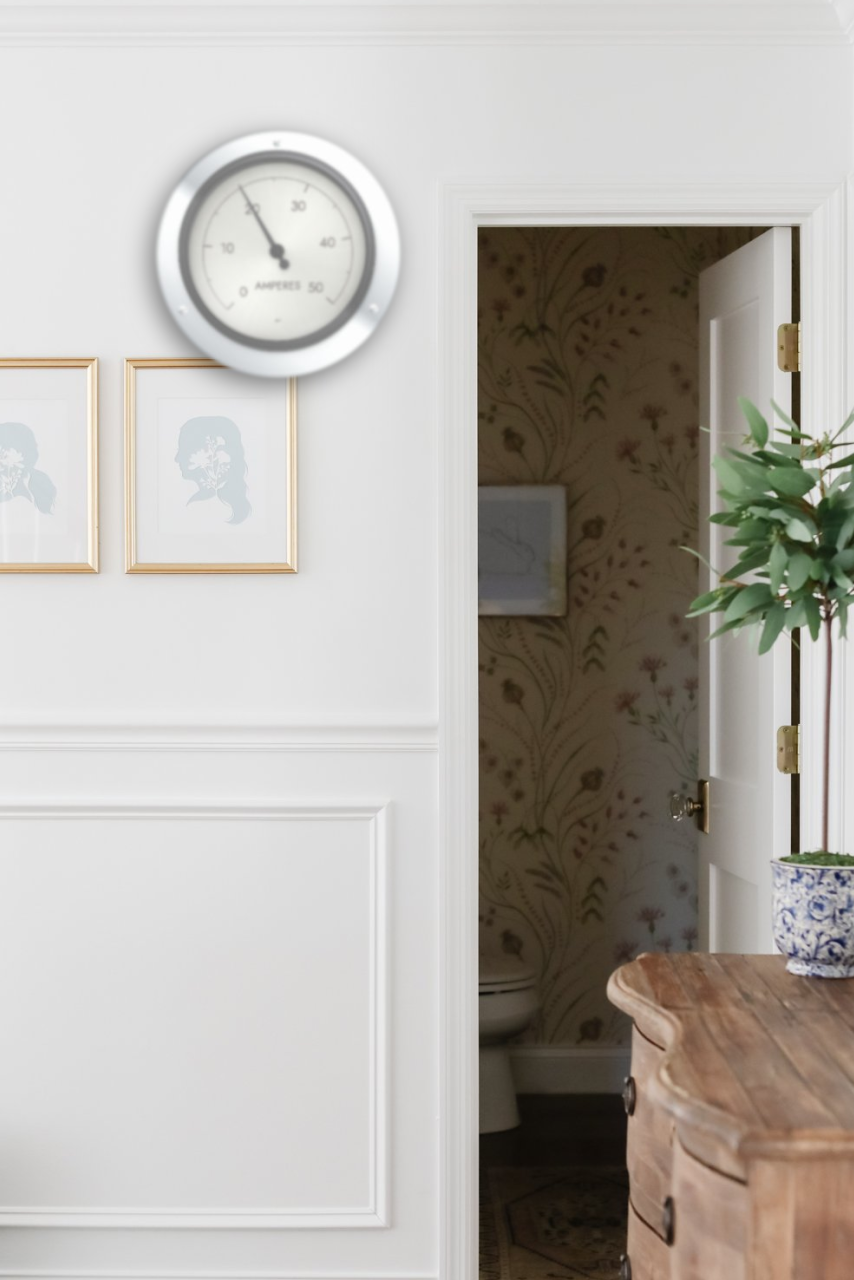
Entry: 20 A
